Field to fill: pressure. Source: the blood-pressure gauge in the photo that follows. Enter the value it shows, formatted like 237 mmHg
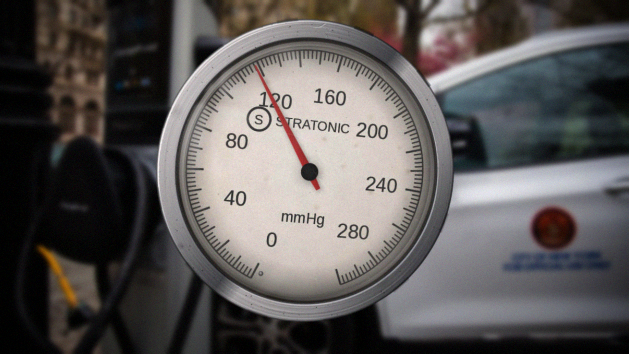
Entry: 118 mmHg
